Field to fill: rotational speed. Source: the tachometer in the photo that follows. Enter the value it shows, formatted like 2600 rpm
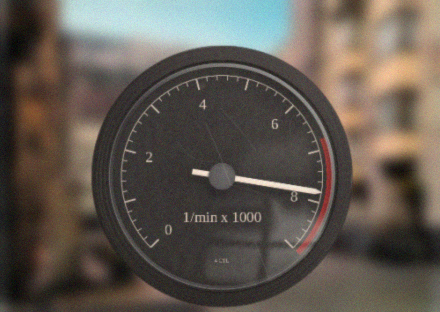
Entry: 7800 rpm
